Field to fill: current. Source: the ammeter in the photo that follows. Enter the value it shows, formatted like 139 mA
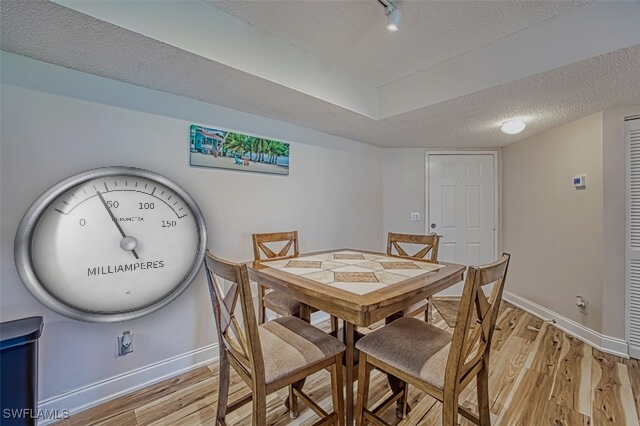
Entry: 40 mA
